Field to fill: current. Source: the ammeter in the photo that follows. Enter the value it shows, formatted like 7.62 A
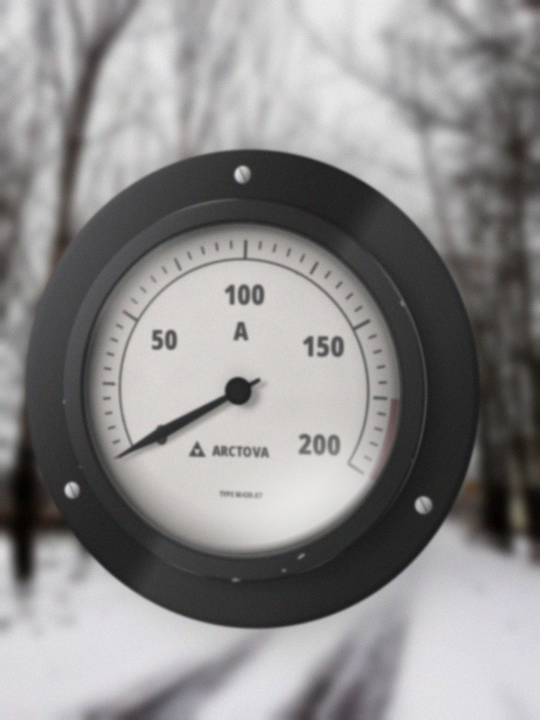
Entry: 0 A
